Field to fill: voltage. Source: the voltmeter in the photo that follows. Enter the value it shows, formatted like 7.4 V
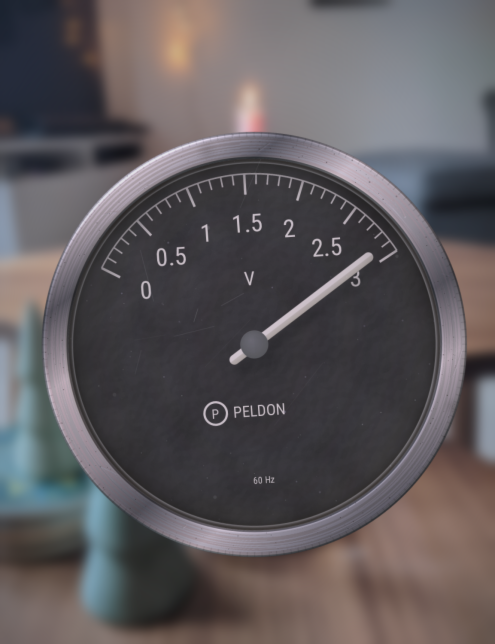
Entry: 2.9 V
